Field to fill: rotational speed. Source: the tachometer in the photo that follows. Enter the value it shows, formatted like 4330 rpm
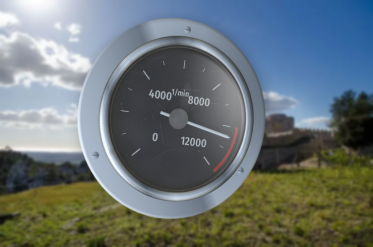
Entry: 10500 rpm
